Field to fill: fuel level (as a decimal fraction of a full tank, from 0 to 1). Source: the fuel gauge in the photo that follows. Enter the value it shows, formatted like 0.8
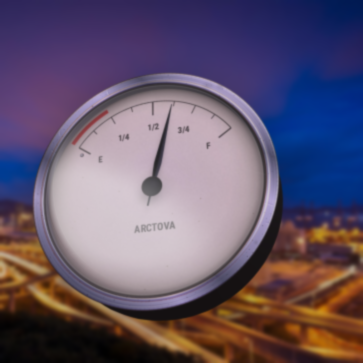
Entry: 0.625
